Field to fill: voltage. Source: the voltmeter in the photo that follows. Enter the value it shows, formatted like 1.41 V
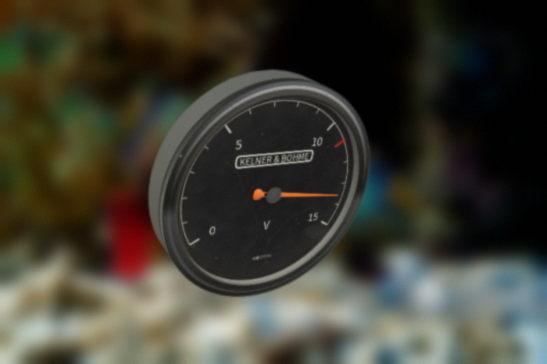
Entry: 13.5 V
